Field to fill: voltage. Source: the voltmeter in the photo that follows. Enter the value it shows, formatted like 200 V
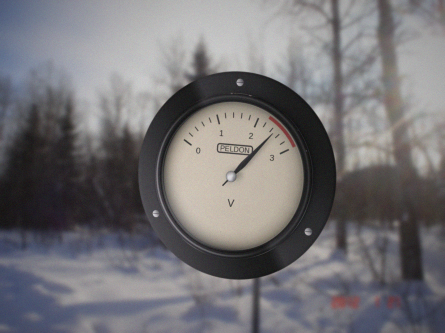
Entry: 2.5 V
